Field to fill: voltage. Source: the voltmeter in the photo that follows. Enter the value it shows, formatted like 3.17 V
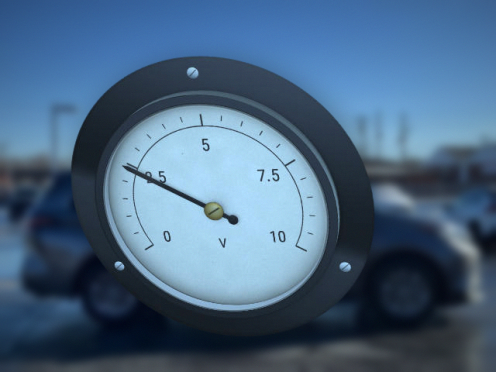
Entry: 2.5 V
